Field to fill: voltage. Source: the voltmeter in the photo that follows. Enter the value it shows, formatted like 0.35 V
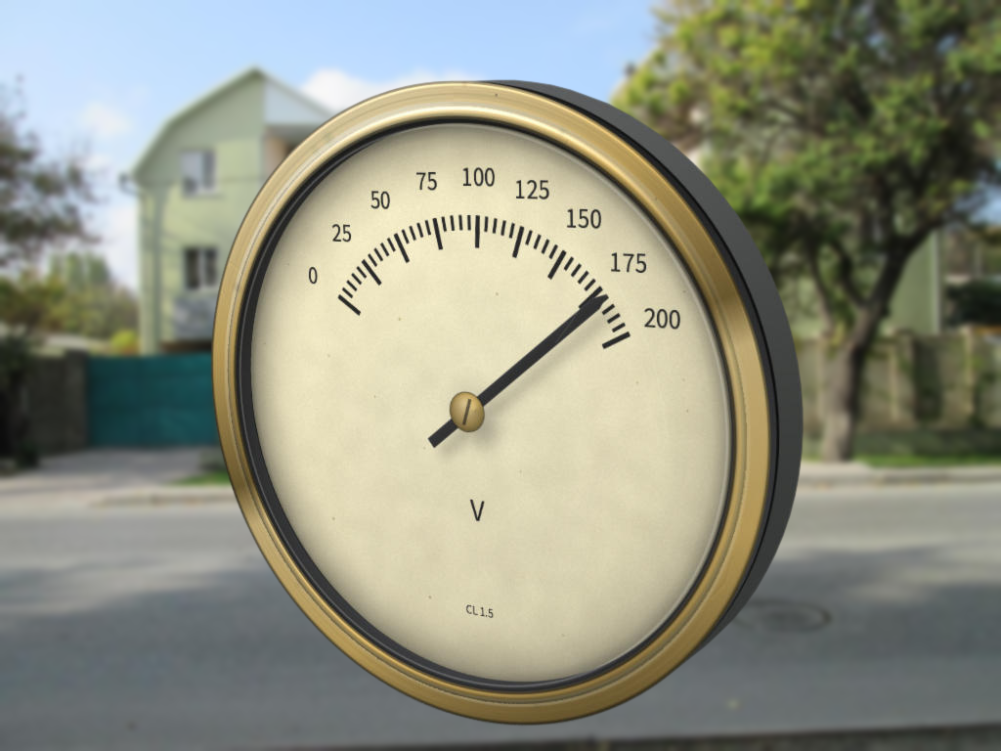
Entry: 180 V
